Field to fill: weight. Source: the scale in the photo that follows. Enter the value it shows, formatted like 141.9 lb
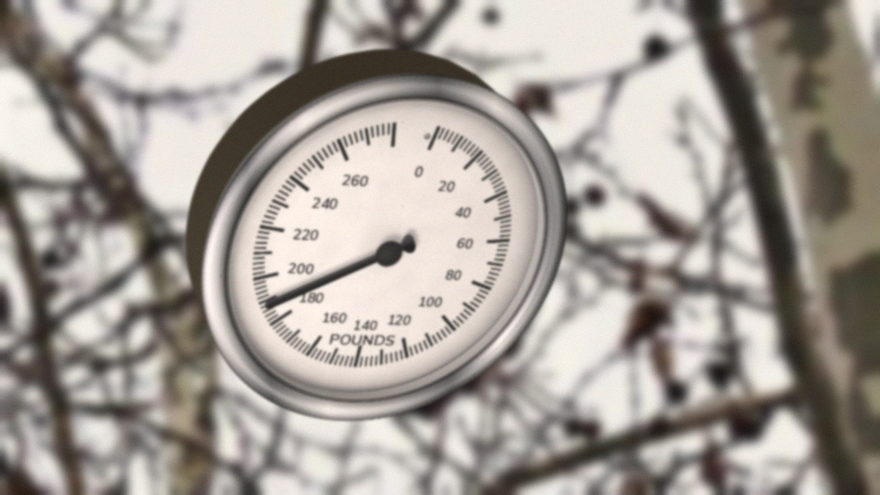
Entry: 190 lb
